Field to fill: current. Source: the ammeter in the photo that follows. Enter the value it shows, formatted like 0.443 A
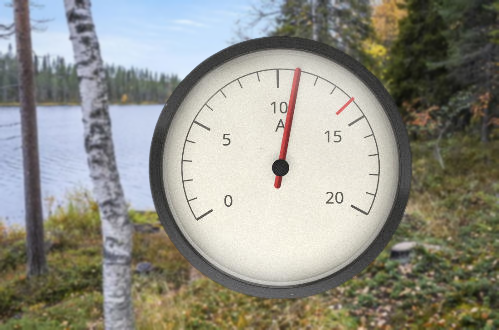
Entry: 11 A
